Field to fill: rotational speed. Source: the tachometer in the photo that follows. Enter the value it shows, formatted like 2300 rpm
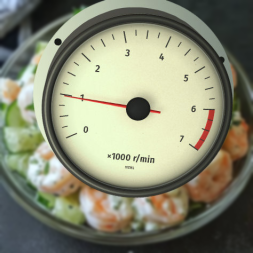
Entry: 1000 rpm
